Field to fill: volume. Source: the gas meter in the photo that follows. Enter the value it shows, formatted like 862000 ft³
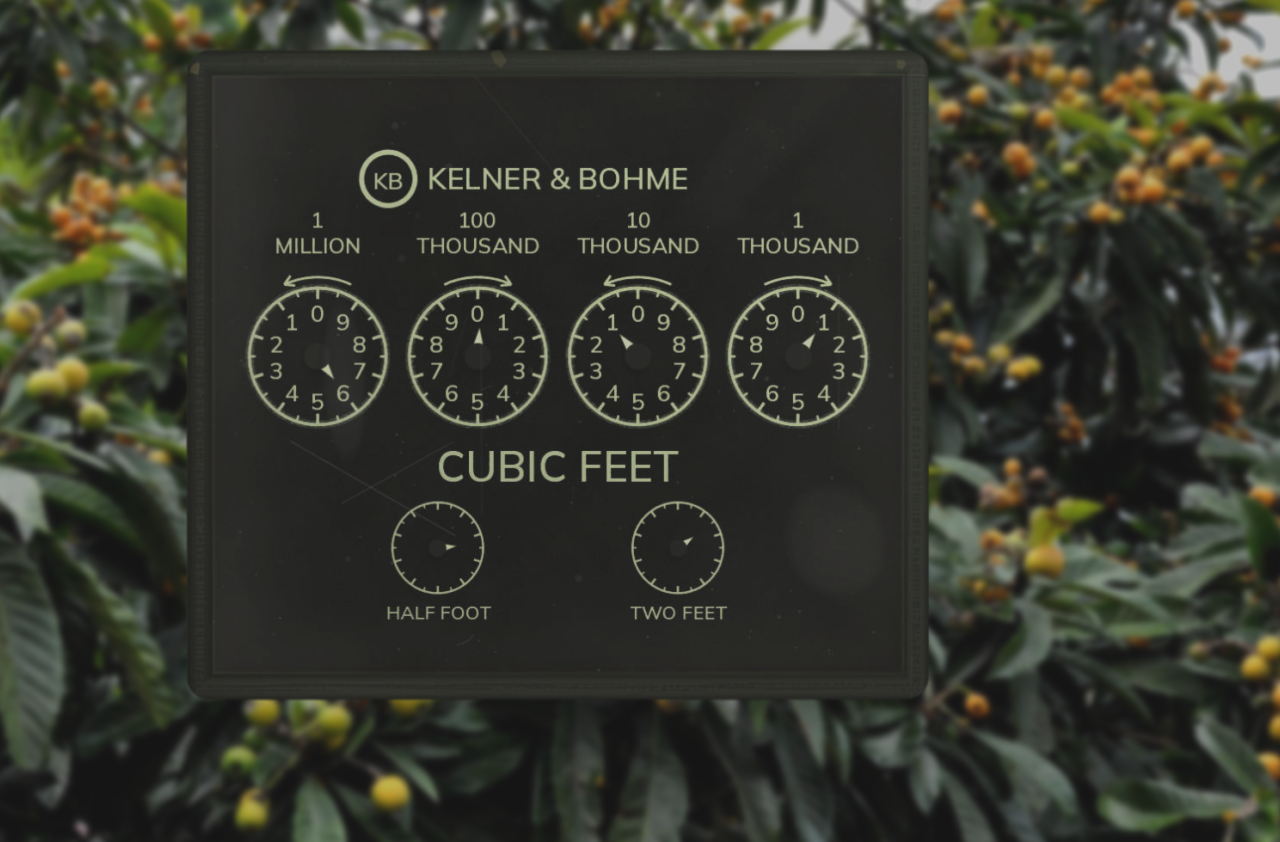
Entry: 601100 ft³
